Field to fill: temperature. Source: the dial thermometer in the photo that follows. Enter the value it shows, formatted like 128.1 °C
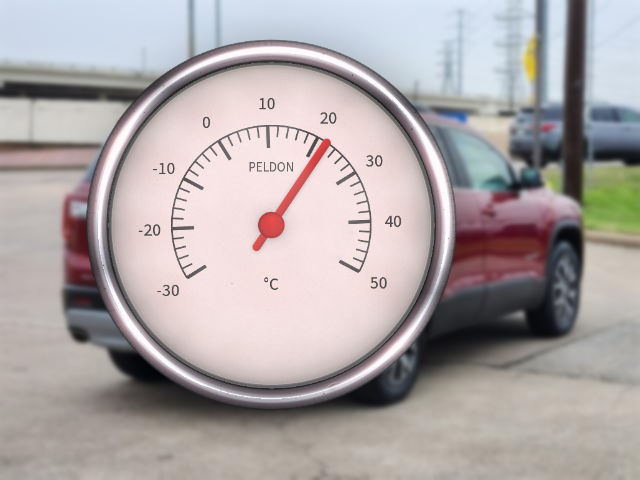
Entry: 22 °C
